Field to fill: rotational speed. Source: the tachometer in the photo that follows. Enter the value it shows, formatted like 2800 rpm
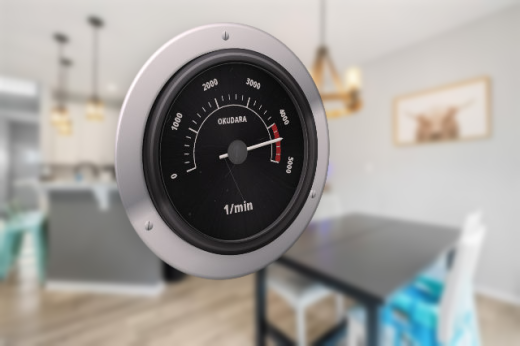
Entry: 4400 rpm
